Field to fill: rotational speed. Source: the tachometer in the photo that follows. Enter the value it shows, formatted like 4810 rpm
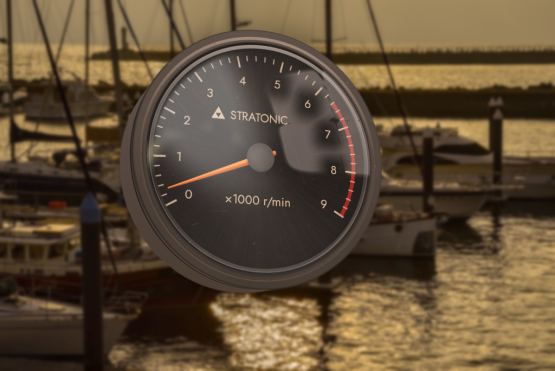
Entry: 300 rpm
